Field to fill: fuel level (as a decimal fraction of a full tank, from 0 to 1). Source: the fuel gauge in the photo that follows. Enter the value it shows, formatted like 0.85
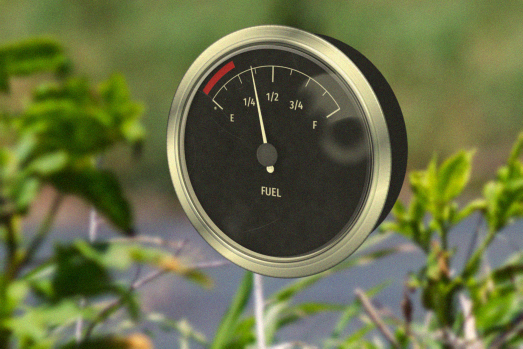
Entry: 0.375
